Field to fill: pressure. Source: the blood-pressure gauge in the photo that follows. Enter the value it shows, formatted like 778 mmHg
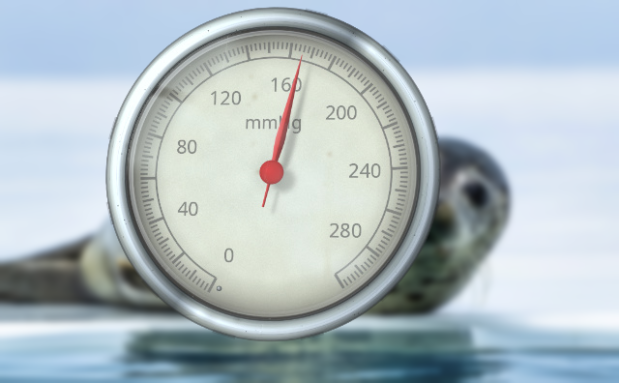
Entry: 166 mmHg
